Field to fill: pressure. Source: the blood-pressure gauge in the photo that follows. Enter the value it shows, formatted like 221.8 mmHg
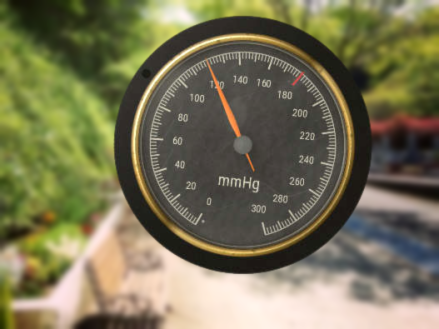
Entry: 120 mmHg
